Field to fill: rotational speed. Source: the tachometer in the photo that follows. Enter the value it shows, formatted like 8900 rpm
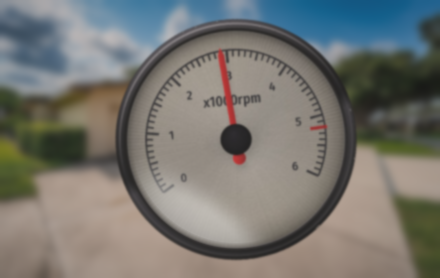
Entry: 2900 rpm
